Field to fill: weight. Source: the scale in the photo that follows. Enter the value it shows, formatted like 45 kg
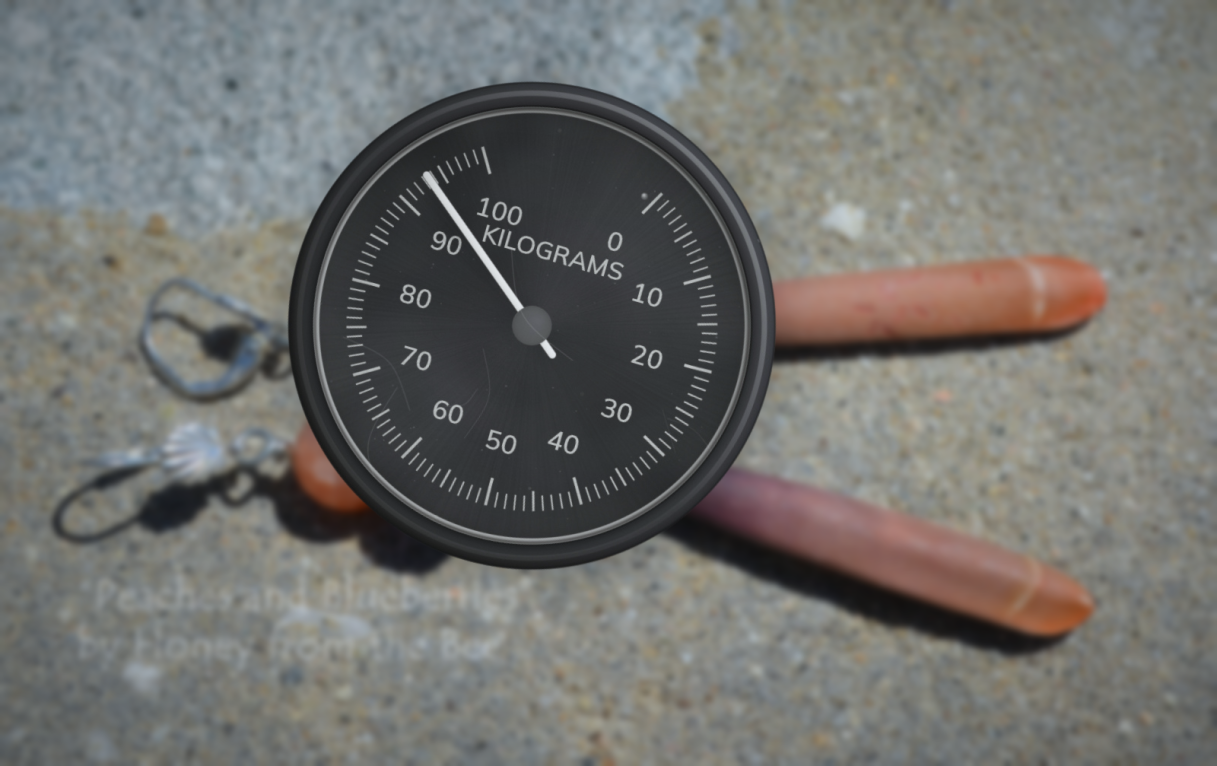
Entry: 93.5 kg
